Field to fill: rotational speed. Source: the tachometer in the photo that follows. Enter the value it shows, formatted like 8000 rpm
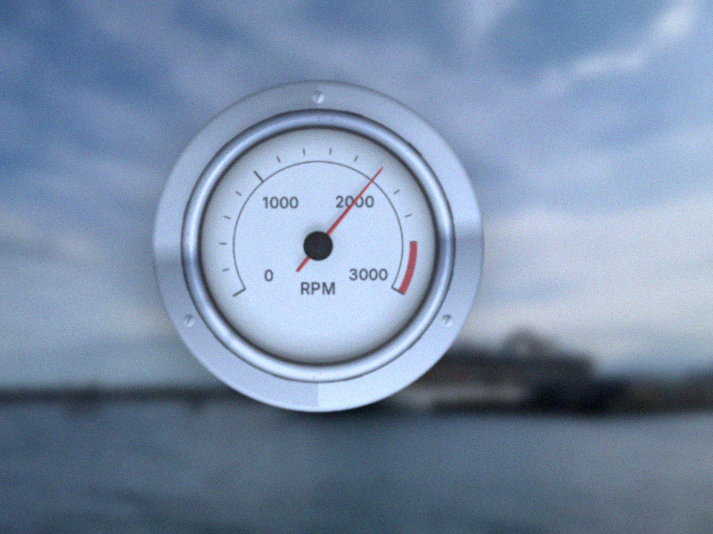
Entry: 2000 rpm
